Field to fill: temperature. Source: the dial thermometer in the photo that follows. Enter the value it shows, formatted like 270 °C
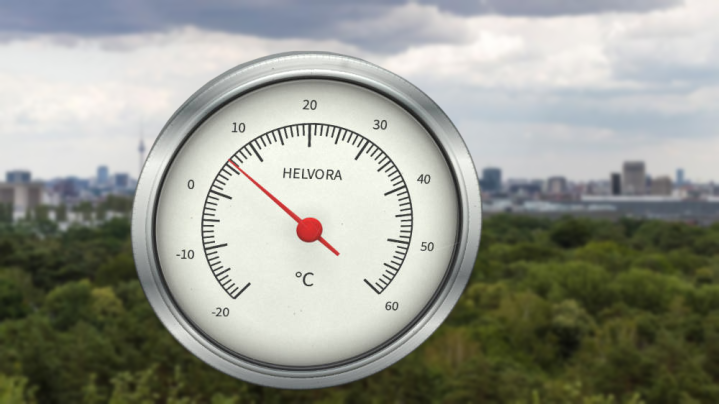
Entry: 6 °C
